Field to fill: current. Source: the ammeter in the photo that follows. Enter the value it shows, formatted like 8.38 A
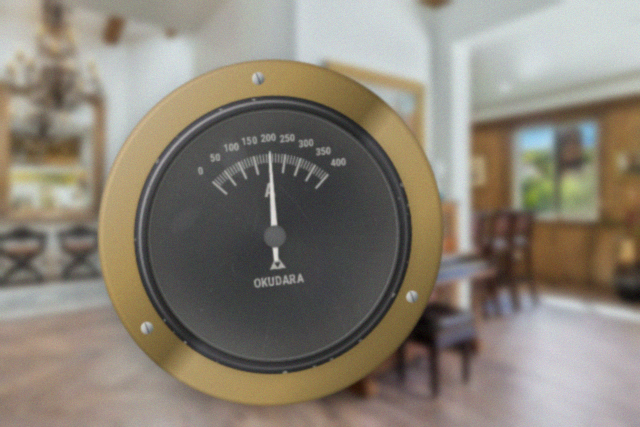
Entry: 200 A
